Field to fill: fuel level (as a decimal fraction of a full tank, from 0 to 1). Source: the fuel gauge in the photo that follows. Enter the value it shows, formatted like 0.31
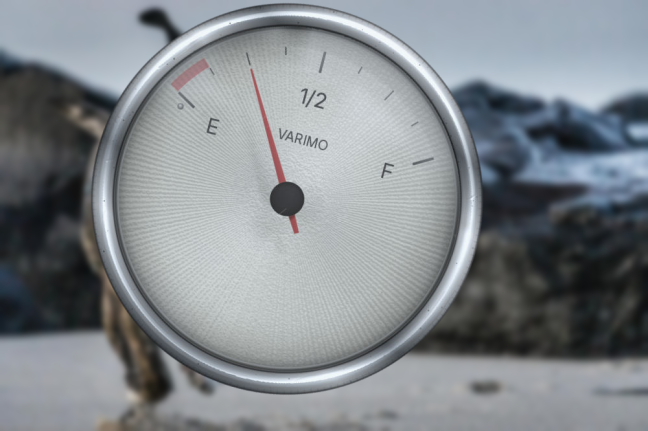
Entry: 0.25
